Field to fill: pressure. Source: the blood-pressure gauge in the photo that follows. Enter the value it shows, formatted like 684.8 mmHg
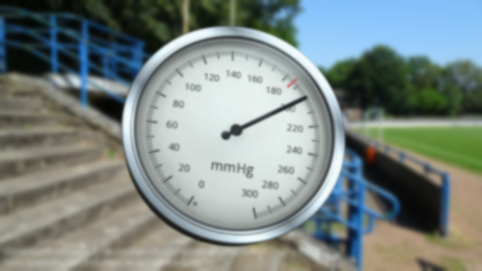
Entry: 200 mmHg
